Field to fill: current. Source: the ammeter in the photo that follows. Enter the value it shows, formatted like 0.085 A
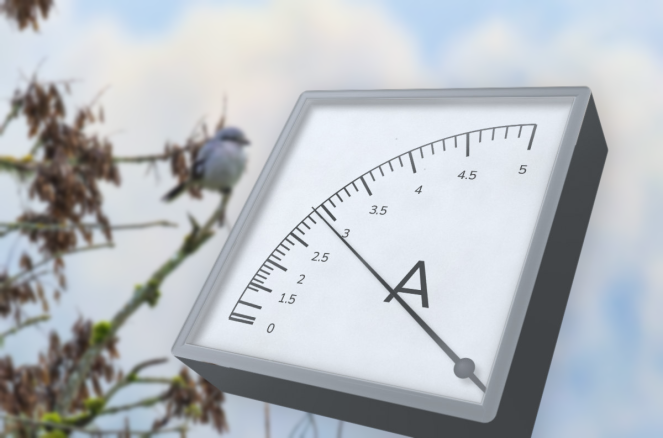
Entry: 2.9 A
